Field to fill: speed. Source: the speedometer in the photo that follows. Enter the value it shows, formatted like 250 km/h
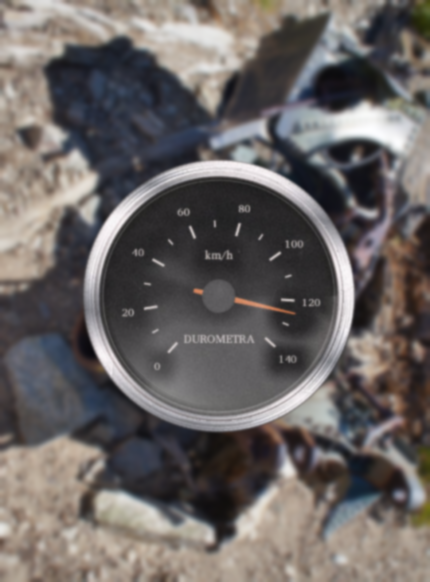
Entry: 125 km/h
